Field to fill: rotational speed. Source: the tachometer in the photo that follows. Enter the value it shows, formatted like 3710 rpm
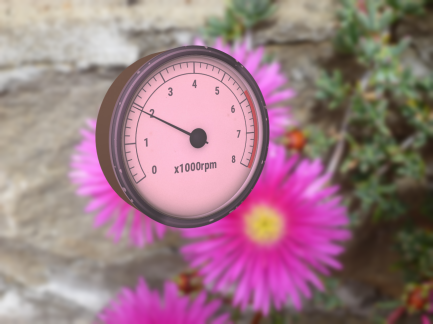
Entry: 1900 rpm
